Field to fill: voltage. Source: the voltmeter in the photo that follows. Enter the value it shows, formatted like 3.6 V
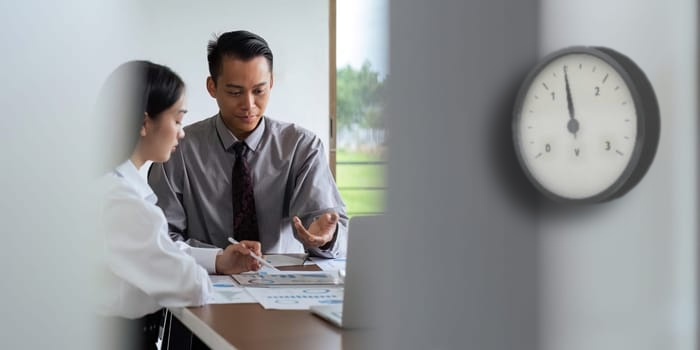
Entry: 1.4 V
